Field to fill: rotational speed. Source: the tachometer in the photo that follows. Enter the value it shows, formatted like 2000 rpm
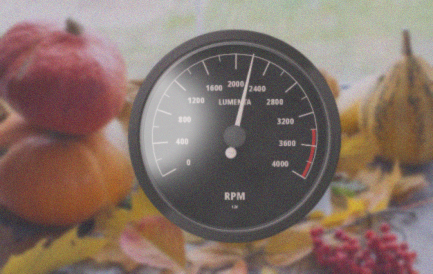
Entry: 2200 rpm
